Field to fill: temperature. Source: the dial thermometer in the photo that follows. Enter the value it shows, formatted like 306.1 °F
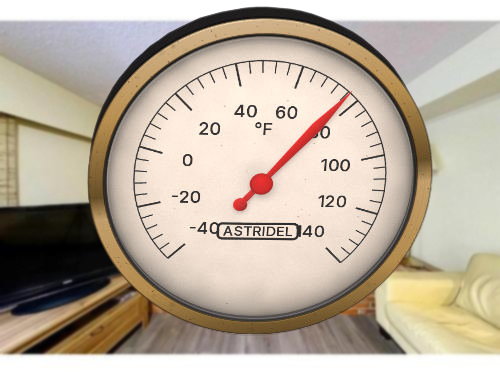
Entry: 76 °F
